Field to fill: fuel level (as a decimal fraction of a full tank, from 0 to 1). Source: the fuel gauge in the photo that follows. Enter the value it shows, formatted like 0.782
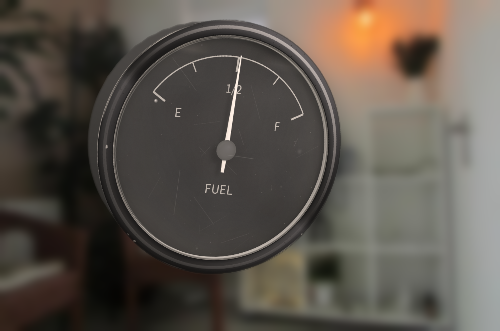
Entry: 0.5
